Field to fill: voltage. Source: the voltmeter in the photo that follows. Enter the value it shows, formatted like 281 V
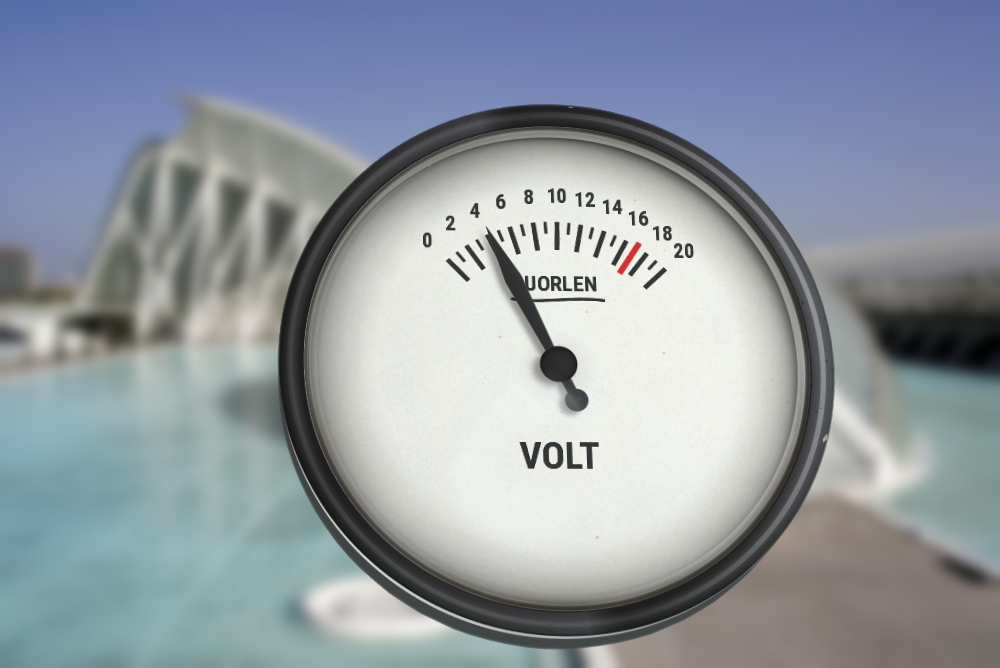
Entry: 4 V
